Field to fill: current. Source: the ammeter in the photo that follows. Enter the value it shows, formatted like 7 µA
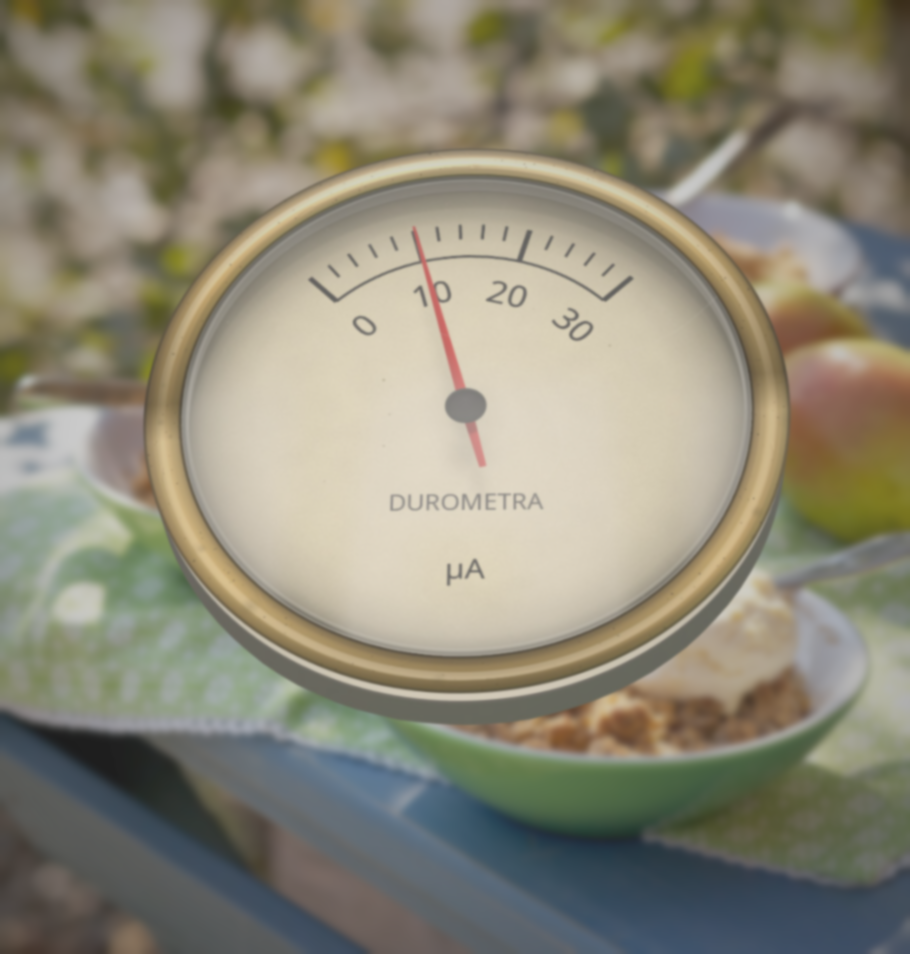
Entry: 10 µA
